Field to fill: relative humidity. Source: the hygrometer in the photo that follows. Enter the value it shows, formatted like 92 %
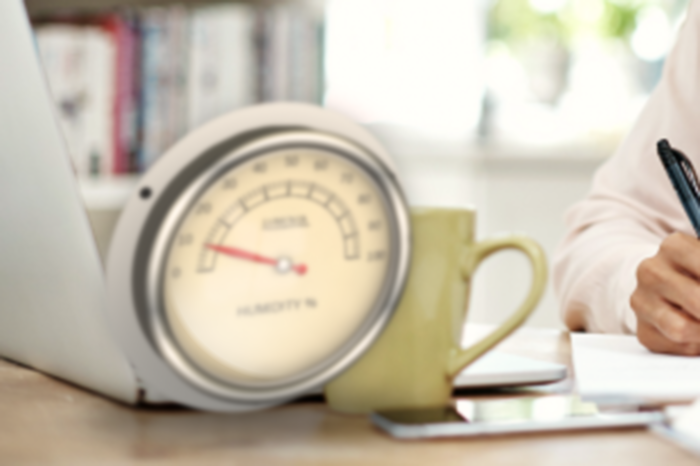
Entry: 10 %
